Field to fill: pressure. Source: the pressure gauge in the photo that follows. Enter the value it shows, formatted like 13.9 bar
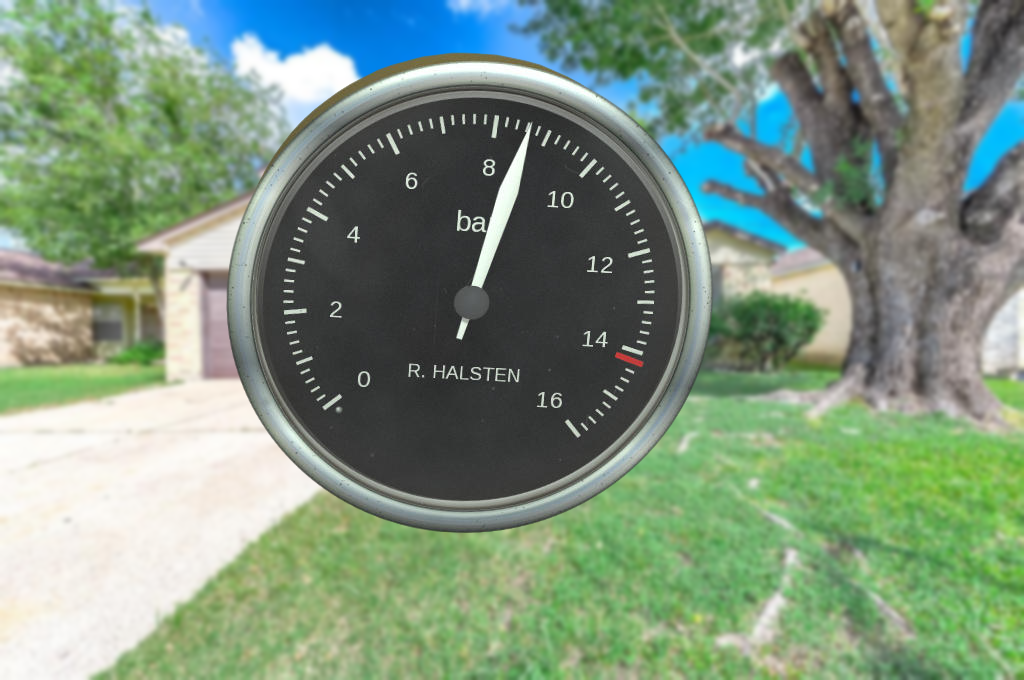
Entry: 8.6 bar
